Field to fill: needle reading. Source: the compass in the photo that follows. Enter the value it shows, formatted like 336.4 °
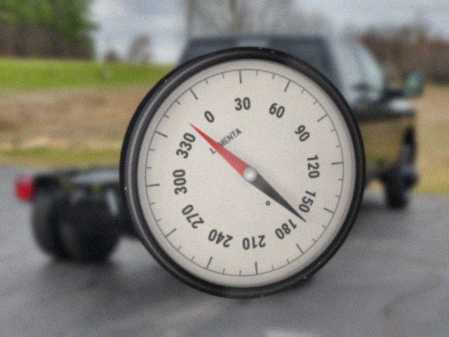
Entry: 345 °
